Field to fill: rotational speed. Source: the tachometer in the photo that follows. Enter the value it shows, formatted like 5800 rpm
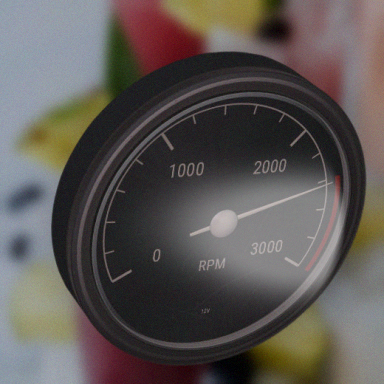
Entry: 2400 rpm
